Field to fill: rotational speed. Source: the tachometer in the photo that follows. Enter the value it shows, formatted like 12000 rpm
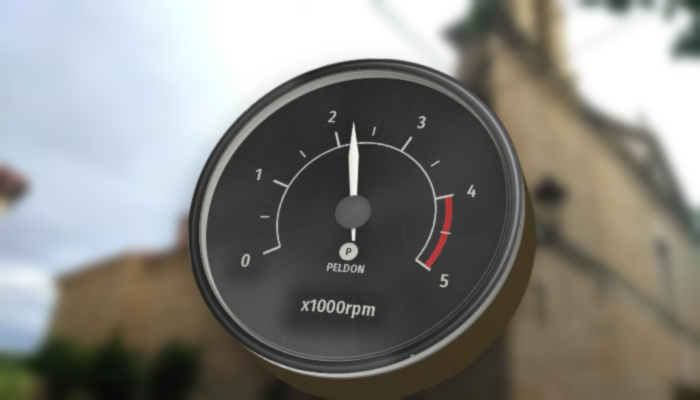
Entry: 2250 rpm
